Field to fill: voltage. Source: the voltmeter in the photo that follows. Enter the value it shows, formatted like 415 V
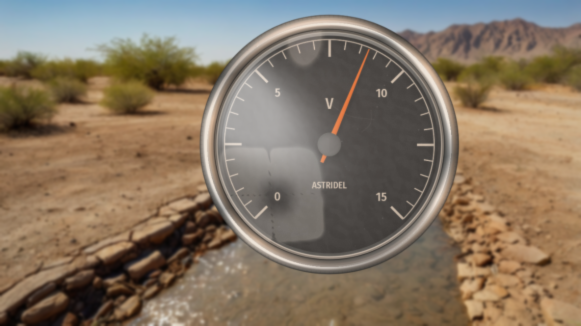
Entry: 8.75 V
